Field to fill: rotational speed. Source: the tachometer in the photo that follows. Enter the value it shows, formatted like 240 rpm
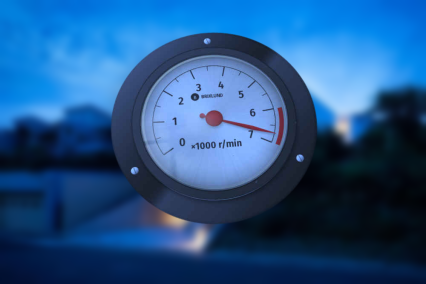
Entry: 6750 rpm
